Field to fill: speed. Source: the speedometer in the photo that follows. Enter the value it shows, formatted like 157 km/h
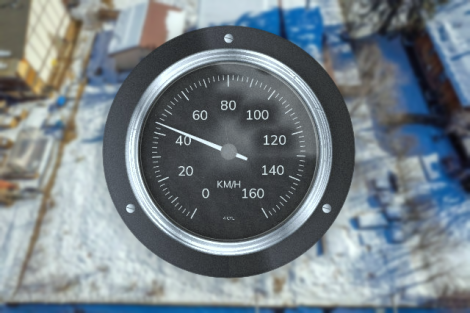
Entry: 44 km/h
